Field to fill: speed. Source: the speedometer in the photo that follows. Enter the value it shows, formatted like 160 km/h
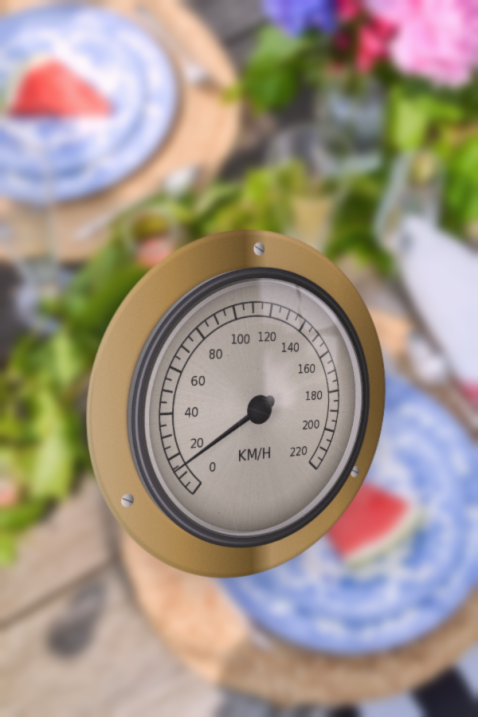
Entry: 15 km/h
